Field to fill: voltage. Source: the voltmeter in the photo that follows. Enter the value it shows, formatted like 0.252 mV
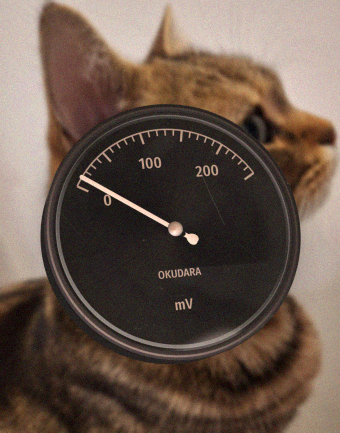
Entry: 10 mV
